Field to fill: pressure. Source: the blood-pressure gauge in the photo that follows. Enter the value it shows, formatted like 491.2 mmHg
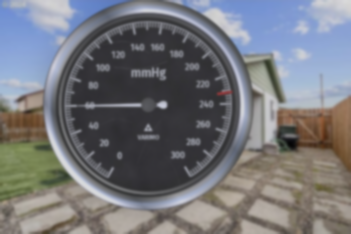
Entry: 60 mmHg
